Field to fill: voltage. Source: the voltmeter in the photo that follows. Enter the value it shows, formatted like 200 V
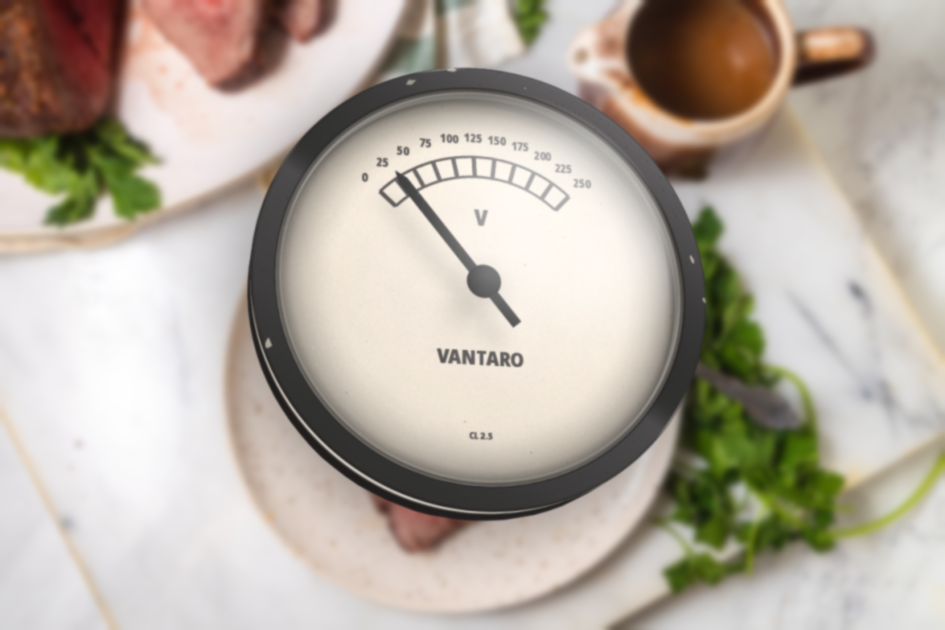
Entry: 25 V
